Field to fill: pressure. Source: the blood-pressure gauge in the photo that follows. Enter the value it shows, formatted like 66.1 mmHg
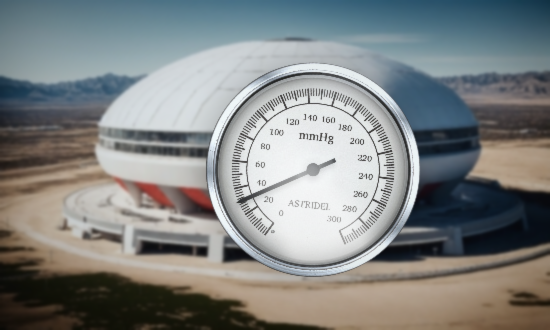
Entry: 30 mmHg
